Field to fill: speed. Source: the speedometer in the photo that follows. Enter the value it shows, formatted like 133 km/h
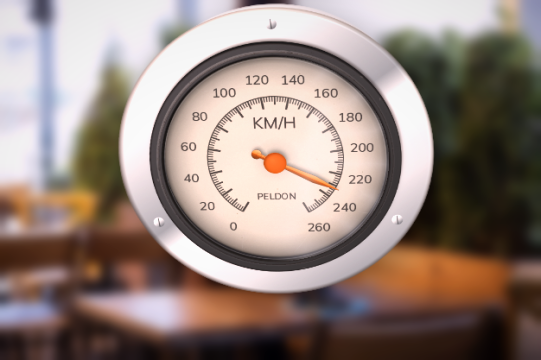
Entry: 230 km/h
